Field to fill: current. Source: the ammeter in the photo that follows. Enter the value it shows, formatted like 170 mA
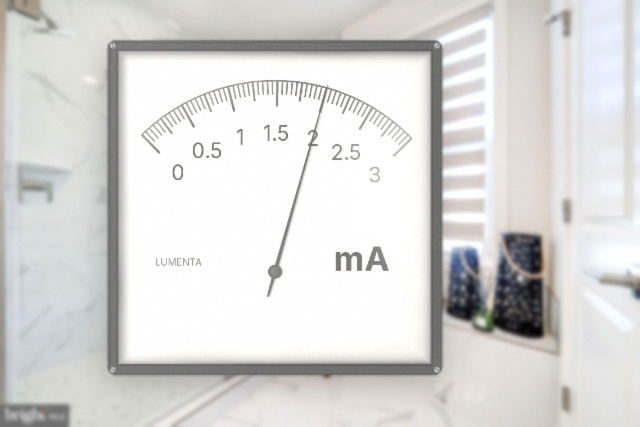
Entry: 2 mA
